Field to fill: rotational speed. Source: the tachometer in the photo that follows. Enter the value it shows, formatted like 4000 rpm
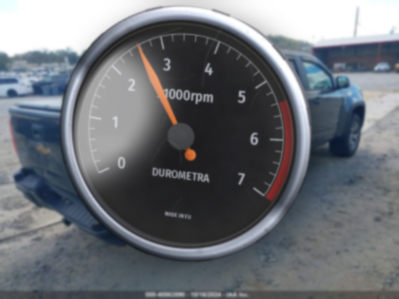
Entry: 2600 rpm
